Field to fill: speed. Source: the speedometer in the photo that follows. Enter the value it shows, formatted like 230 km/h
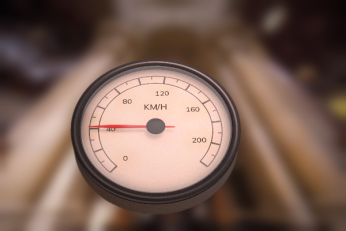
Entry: 40 km/h
